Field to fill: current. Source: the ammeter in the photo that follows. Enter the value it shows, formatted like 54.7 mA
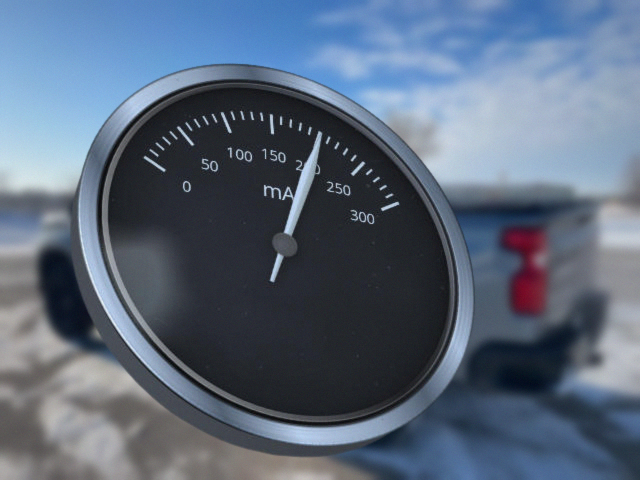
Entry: 200 mA
